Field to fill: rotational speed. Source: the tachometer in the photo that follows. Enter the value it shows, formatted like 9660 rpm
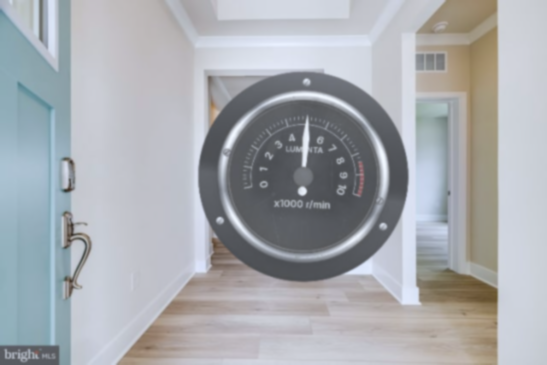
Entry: 5000 rpm
